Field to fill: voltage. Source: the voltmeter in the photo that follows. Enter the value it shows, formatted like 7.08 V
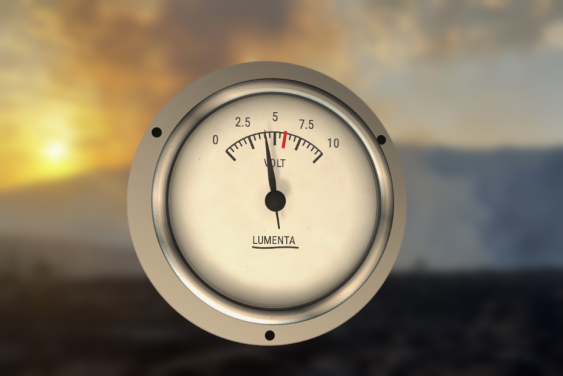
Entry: 4 V
